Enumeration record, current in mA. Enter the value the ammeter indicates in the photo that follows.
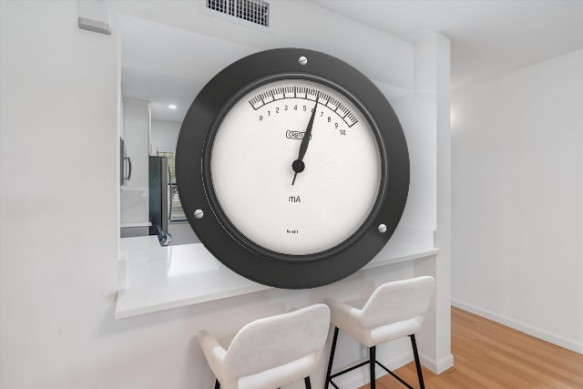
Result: 6 mA
